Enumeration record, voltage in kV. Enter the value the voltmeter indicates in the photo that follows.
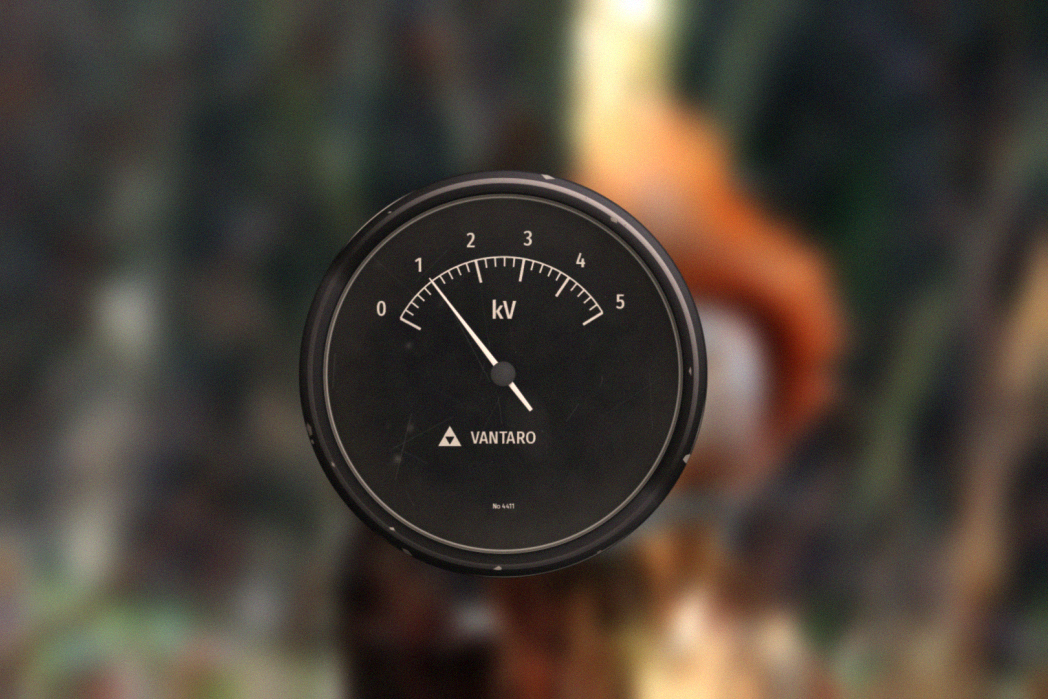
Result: 1 kV
